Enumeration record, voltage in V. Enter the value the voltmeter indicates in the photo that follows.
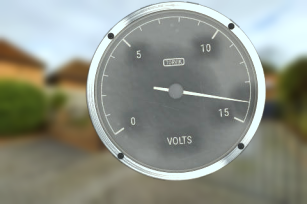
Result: 14 V
